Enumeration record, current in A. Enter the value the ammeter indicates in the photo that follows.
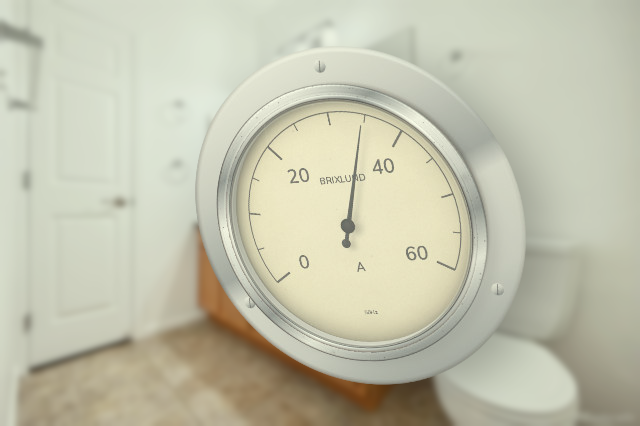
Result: 35 A
